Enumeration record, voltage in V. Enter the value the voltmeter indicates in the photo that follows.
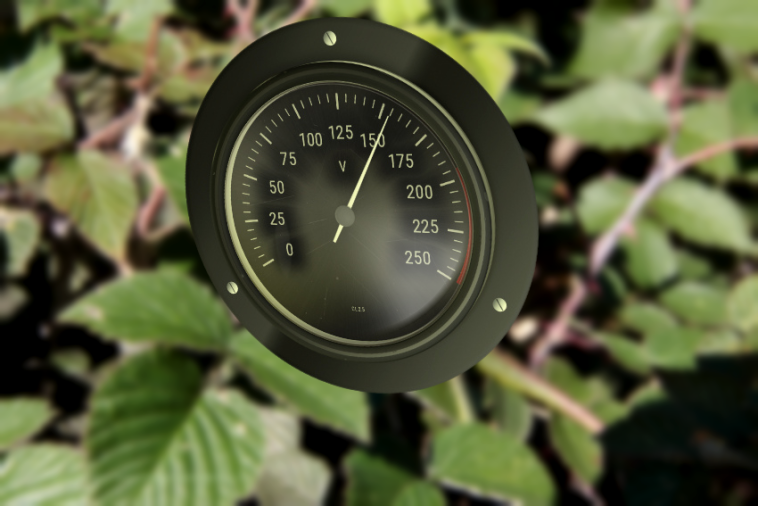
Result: 155 V
